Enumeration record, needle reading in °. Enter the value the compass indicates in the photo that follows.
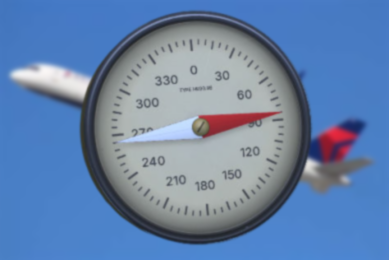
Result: 85 °
